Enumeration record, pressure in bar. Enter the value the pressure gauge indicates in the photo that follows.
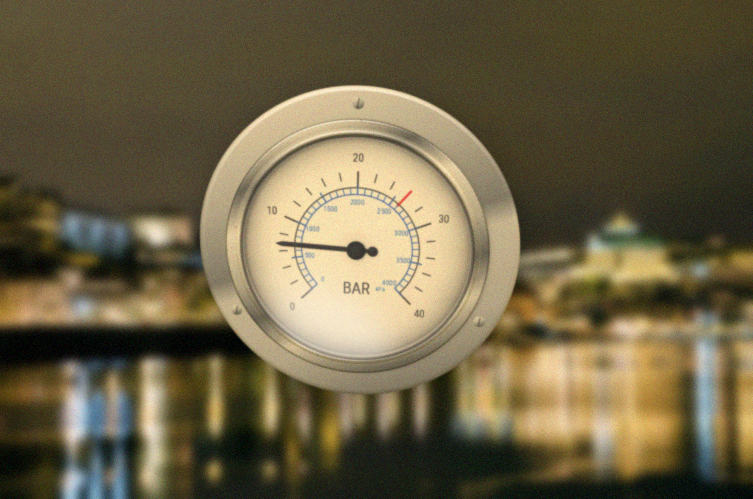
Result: 7 bar
